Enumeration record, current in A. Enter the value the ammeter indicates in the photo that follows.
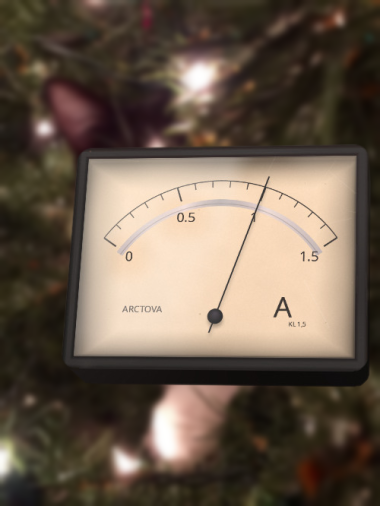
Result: 1 A
